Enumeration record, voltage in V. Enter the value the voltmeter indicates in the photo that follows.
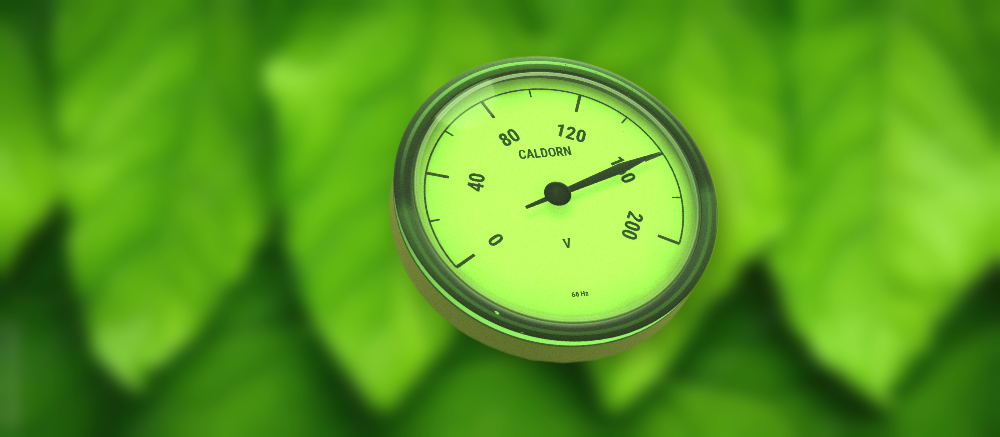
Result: 160 V
